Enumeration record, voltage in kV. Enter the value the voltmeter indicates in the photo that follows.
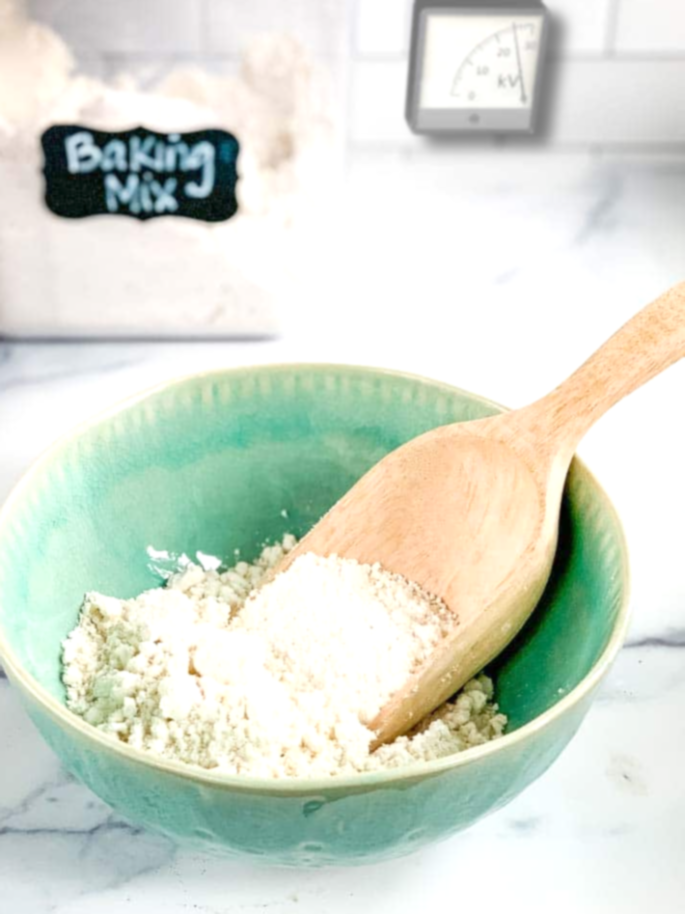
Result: 25 kV
